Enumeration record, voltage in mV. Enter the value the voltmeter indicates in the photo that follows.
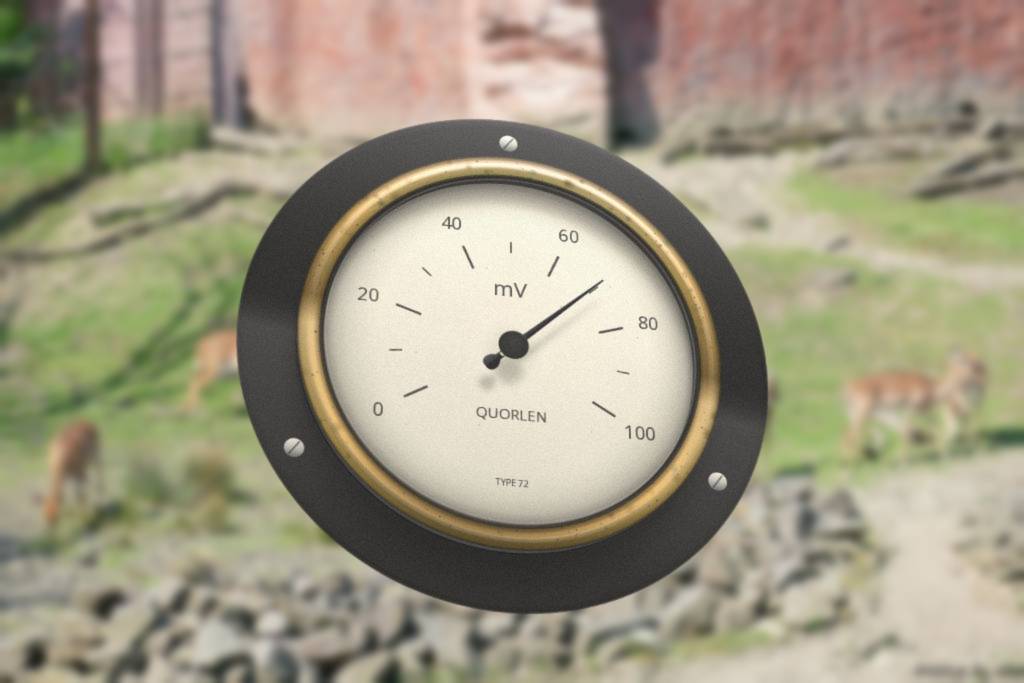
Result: 70 mV
